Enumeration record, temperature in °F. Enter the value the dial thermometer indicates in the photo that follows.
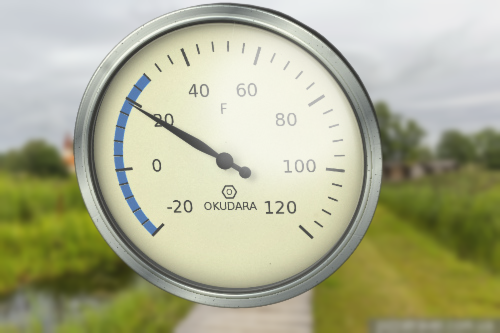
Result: 20 °F
